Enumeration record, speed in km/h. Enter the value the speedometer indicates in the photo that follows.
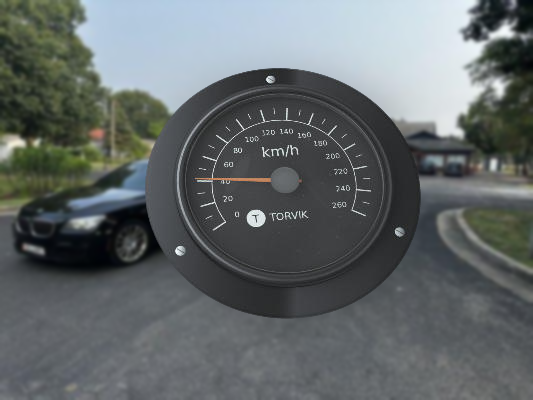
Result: 40 km/h
